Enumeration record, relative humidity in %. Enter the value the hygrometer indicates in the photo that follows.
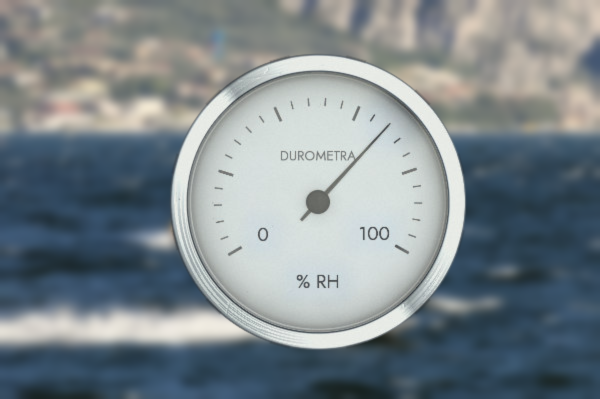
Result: 68 %
